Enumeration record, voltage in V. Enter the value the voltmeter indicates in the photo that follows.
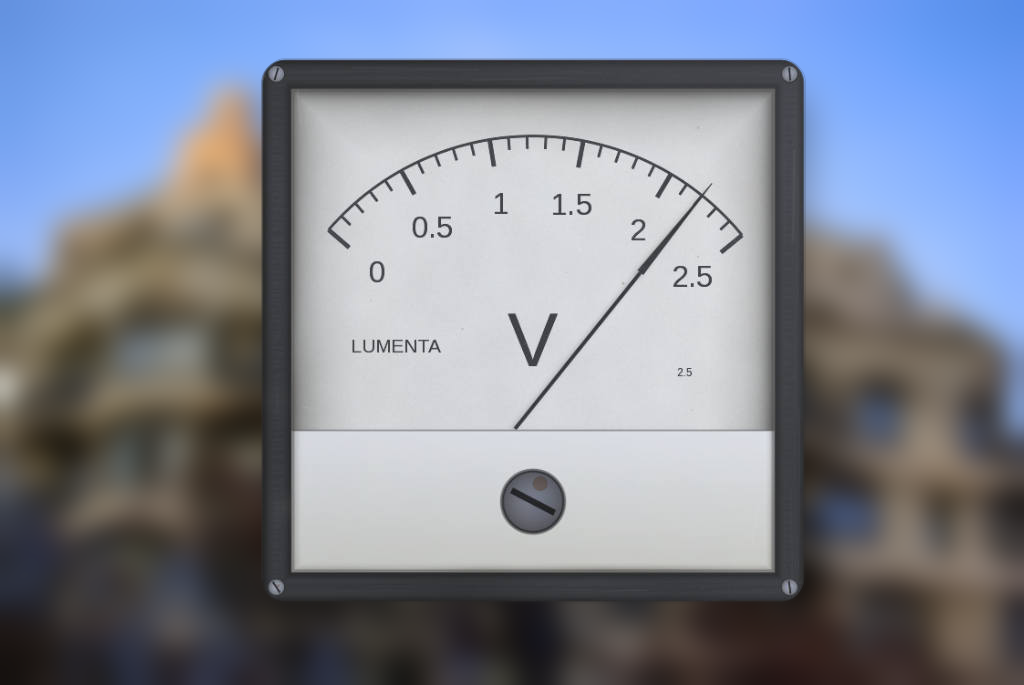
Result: 2.2 V
